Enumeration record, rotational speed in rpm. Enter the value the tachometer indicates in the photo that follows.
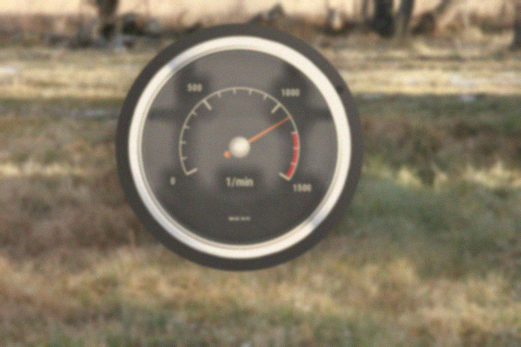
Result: 1100 rpm
